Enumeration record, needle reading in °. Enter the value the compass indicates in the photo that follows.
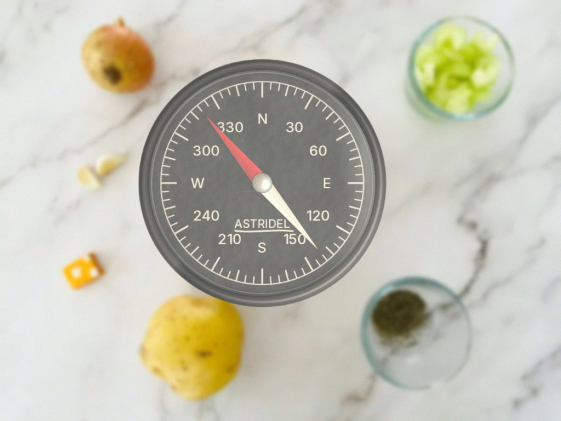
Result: 320 °
